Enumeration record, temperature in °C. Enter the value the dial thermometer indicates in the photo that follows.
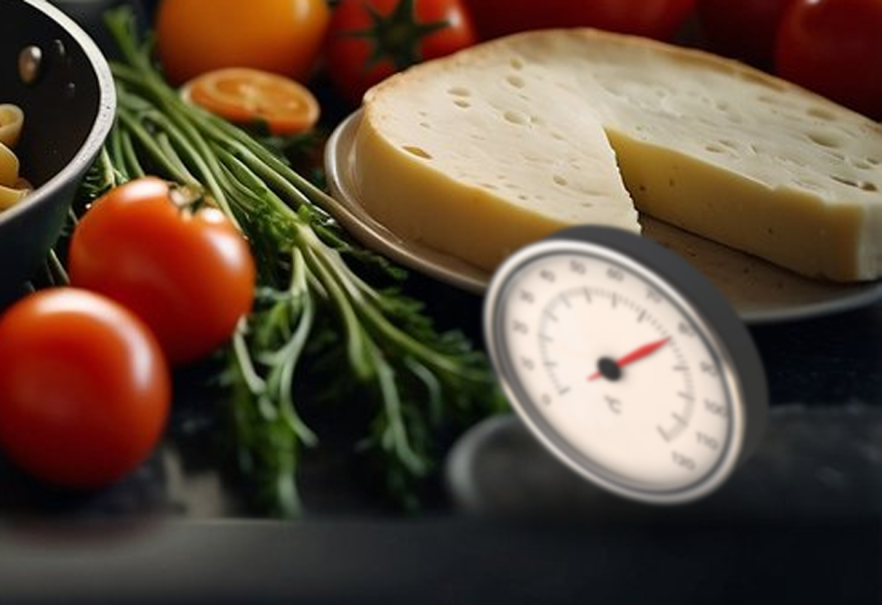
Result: 80 °C
